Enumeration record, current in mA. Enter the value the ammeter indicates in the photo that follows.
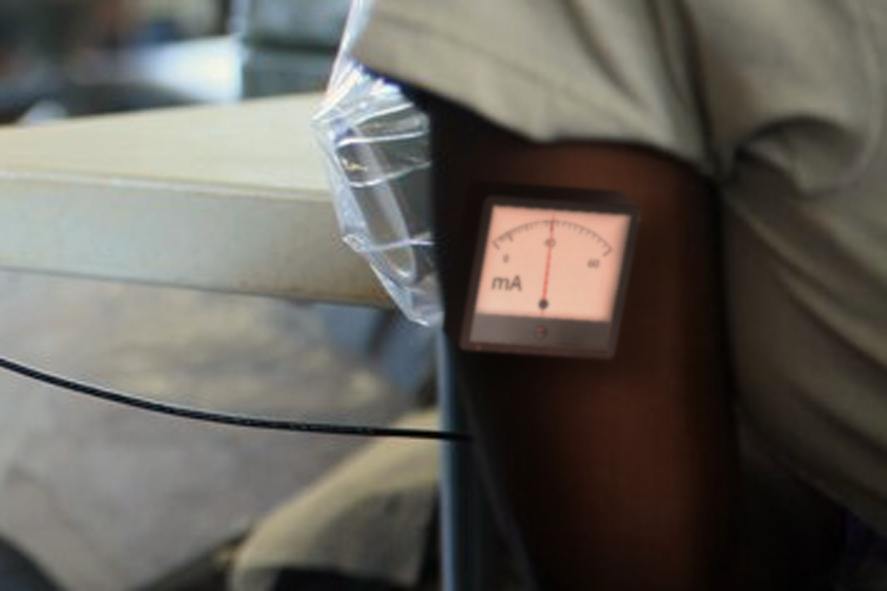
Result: 40 mA
